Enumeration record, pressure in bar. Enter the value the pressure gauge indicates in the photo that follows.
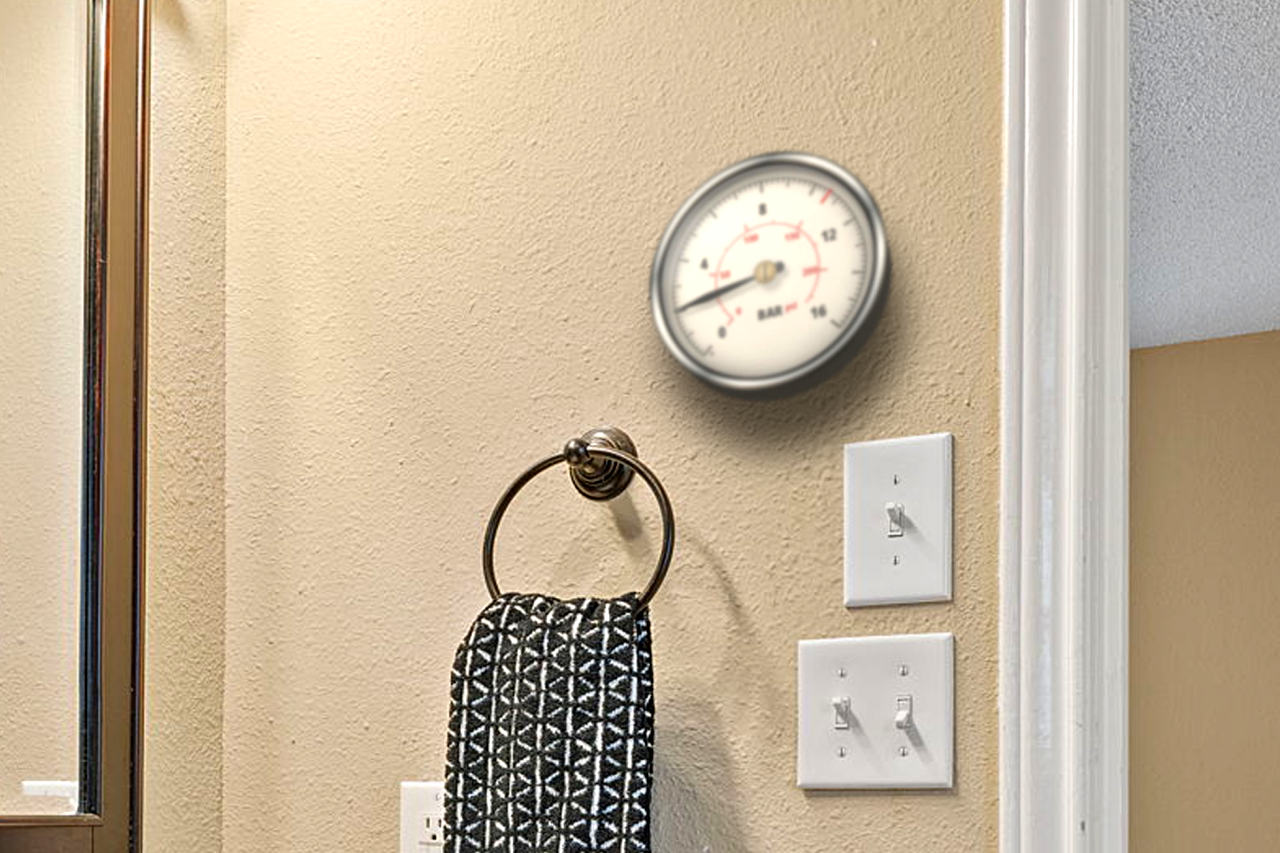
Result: 2 bar
